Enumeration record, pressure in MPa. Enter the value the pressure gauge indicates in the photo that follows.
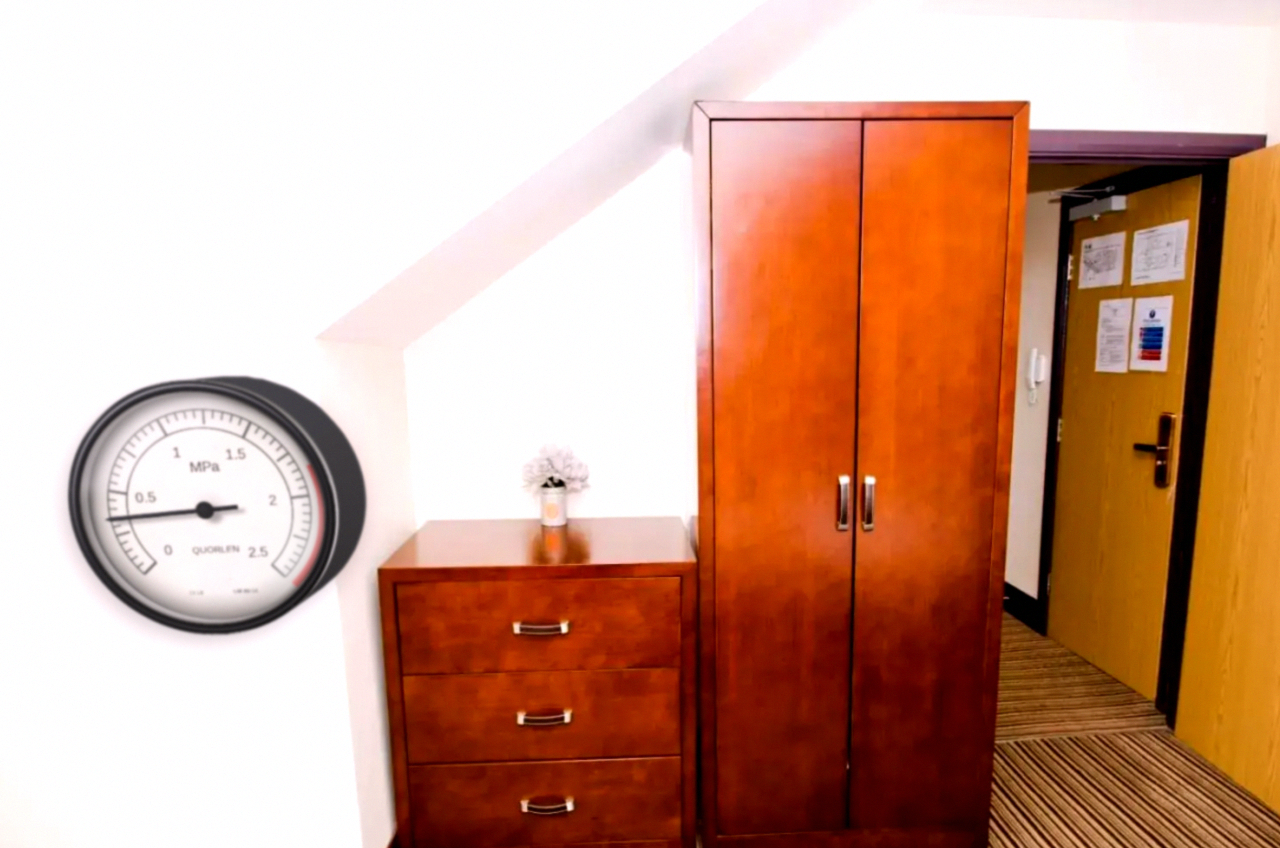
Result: 0.35 MPa
